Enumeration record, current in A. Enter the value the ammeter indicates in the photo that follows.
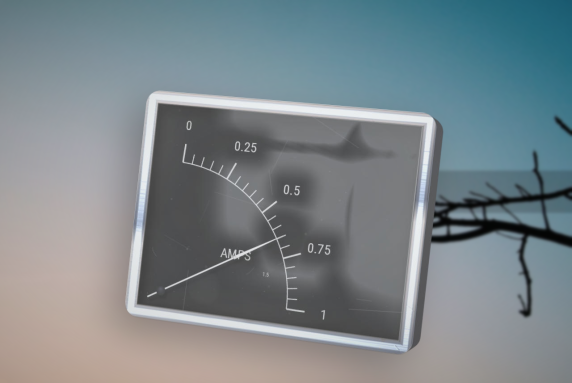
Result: 0.65 A
